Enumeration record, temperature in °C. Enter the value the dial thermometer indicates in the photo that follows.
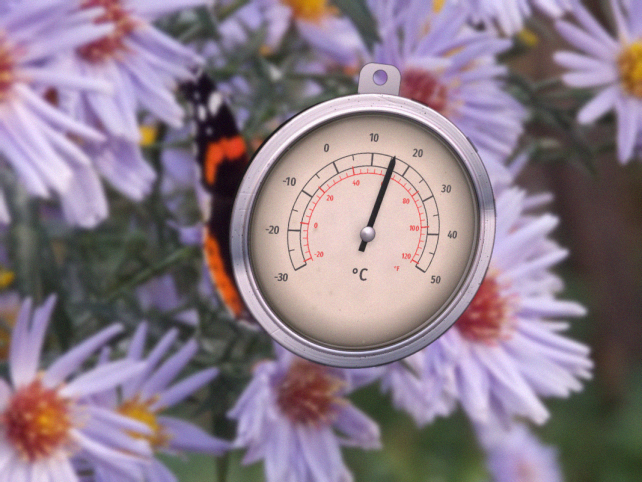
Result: 15 °C
